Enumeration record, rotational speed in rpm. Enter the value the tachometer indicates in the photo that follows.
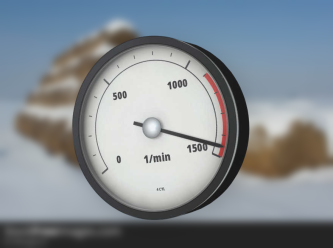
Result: 1450 rpm
